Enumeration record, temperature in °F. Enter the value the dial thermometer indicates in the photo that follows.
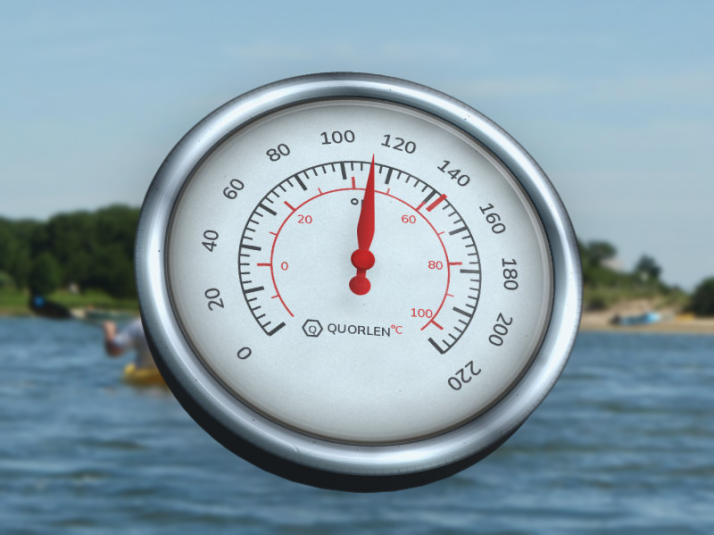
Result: 112 °F
